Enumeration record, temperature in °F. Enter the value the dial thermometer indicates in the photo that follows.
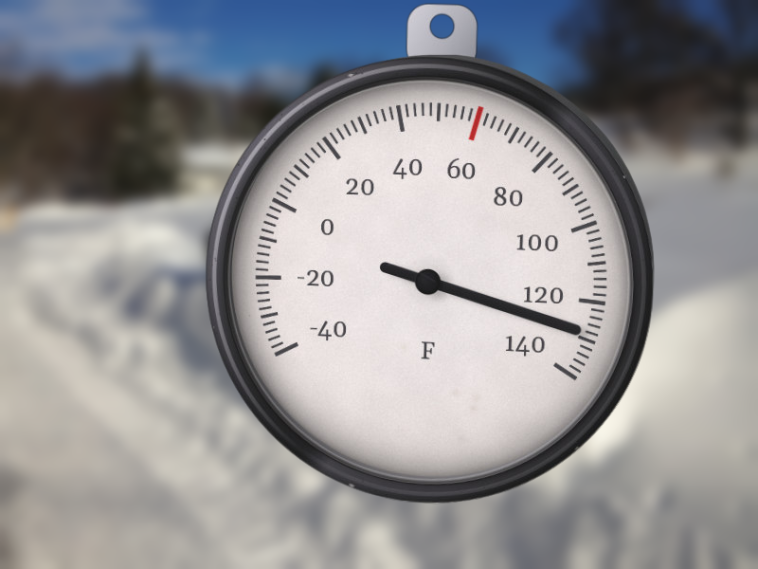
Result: 128 °F
